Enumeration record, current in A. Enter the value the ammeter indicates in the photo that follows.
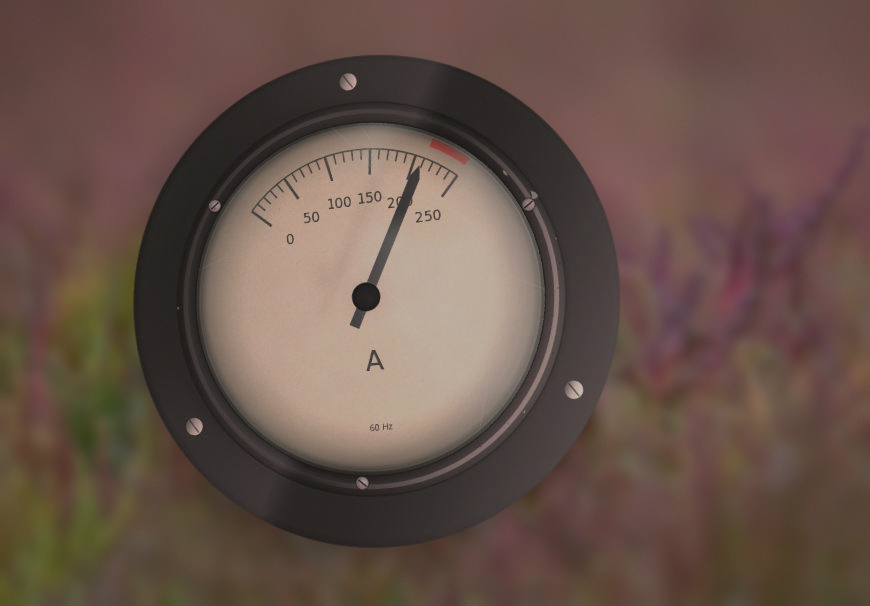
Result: 210 A
